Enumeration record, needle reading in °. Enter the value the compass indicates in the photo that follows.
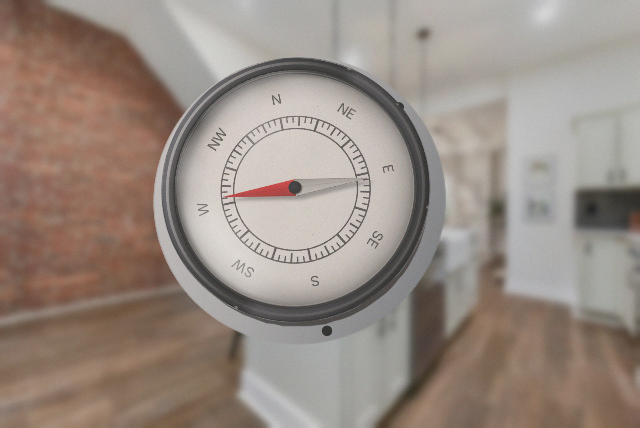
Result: 275 °
